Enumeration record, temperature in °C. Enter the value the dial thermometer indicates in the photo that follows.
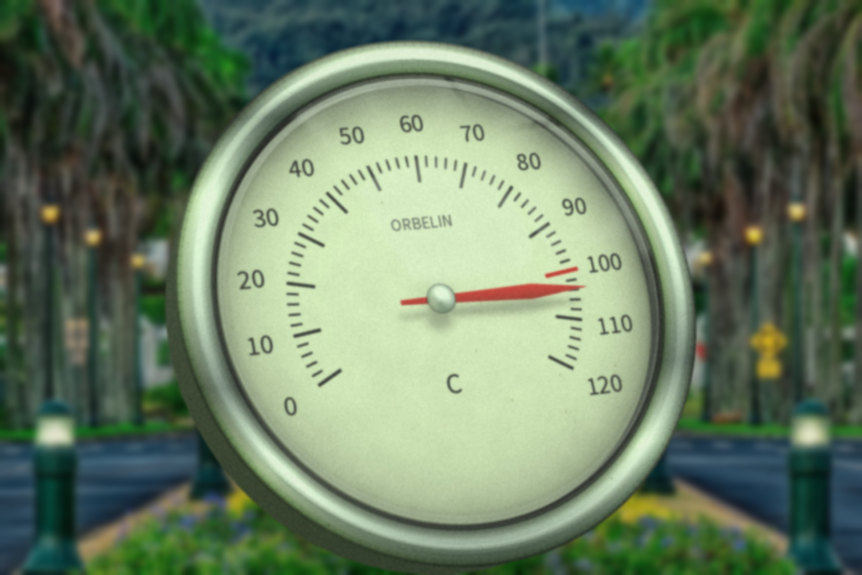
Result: 104 °C
